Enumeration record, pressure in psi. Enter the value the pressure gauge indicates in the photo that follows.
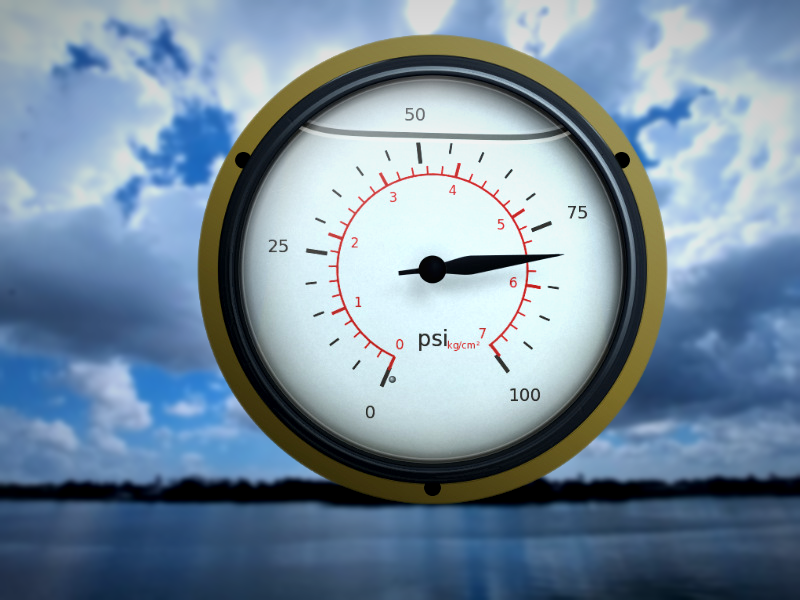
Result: 80 psi
